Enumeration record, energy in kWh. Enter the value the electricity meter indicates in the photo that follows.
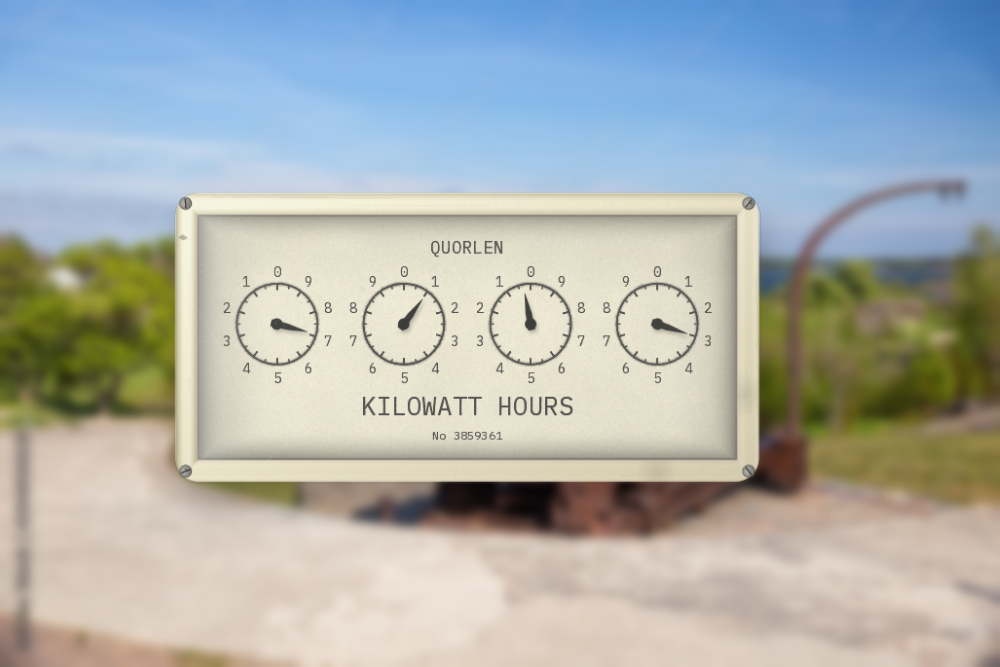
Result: 7103 kWh
